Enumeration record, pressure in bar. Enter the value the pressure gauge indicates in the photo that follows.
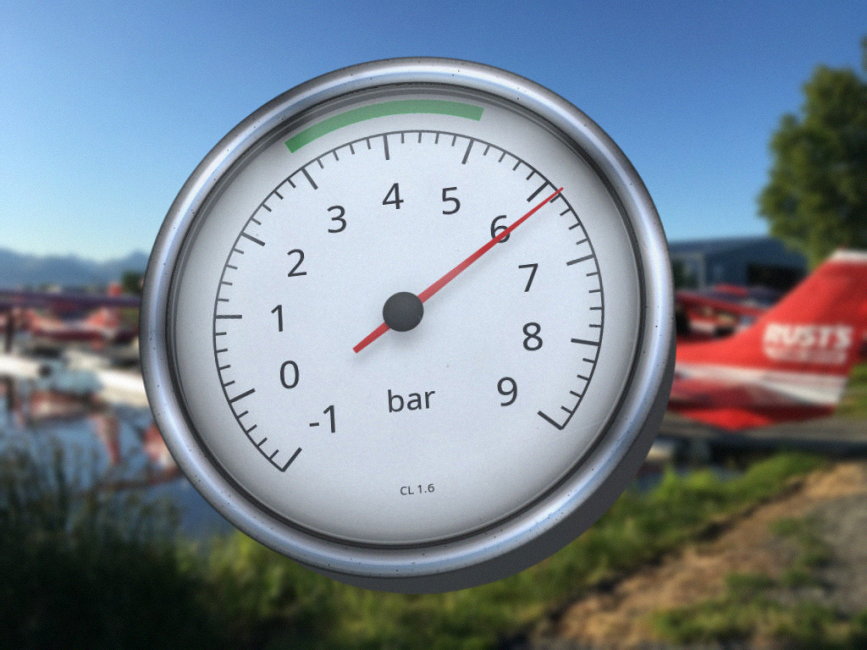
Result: 6.2 bar
